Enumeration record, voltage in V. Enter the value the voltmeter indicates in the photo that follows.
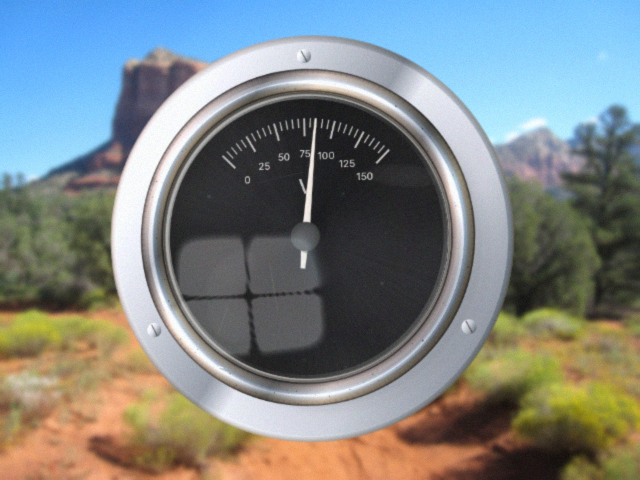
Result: 85 V
